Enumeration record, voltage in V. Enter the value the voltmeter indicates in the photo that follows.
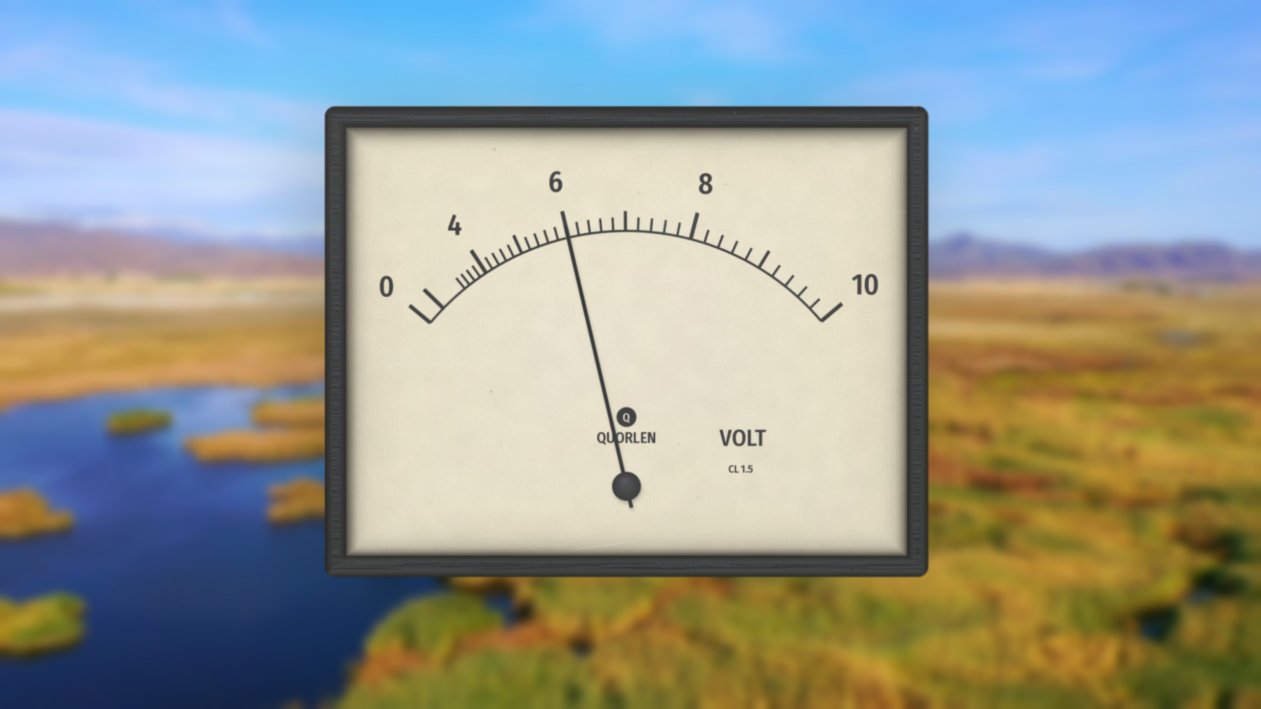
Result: 6 V
